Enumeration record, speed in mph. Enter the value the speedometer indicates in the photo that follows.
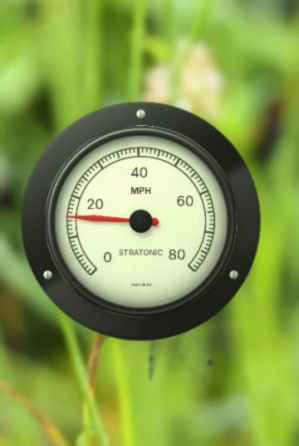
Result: 15 mph
